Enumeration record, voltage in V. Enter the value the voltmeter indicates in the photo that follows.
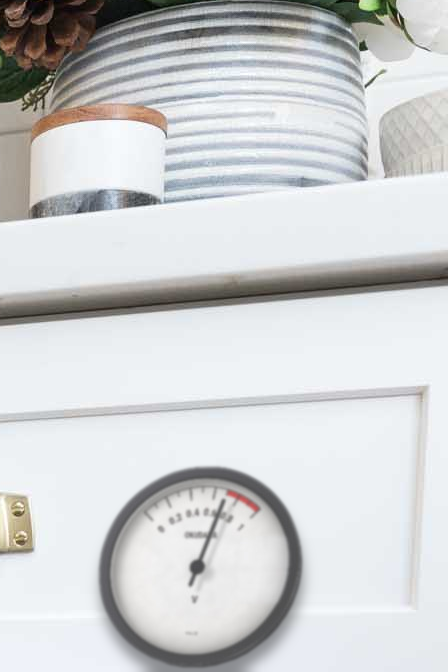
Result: 0.7 V
